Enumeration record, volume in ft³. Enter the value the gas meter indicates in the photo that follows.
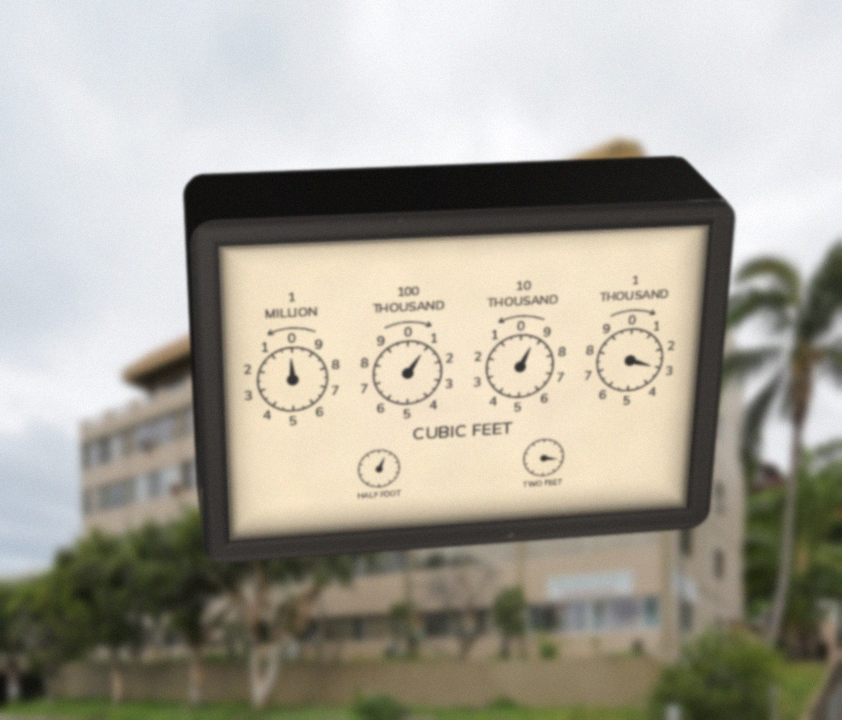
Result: 9300 ft³
